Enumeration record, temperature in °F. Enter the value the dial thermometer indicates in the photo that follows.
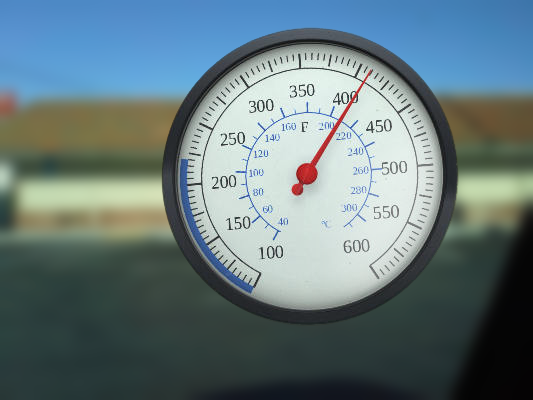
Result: 410 °F
